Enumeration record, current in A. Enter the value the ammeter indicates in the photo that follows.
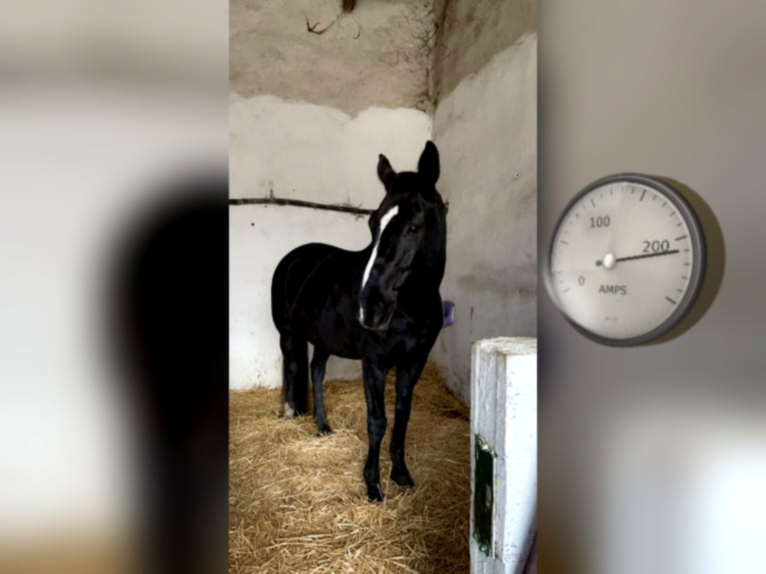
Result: 210 A
